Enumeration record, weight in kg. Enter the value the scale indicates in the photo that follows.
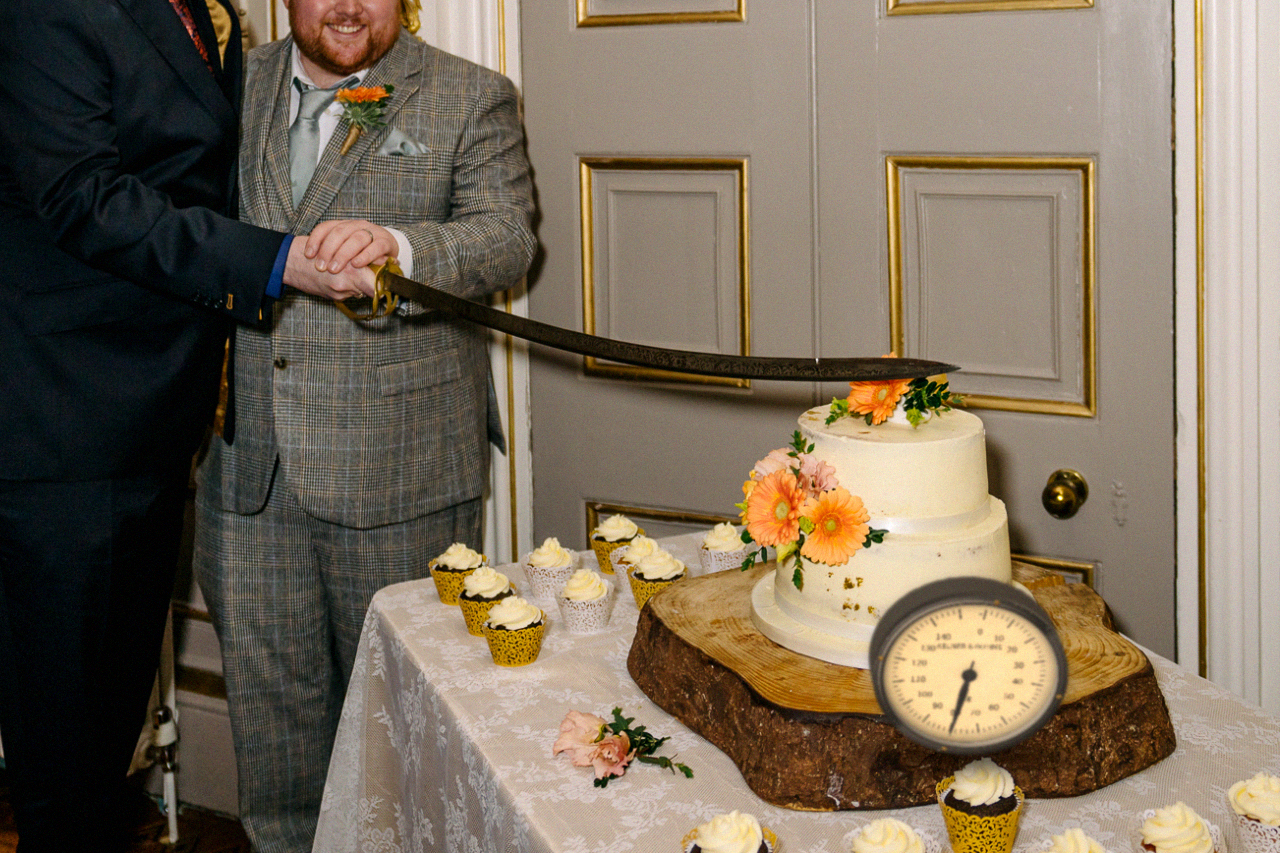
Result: 80 kg
